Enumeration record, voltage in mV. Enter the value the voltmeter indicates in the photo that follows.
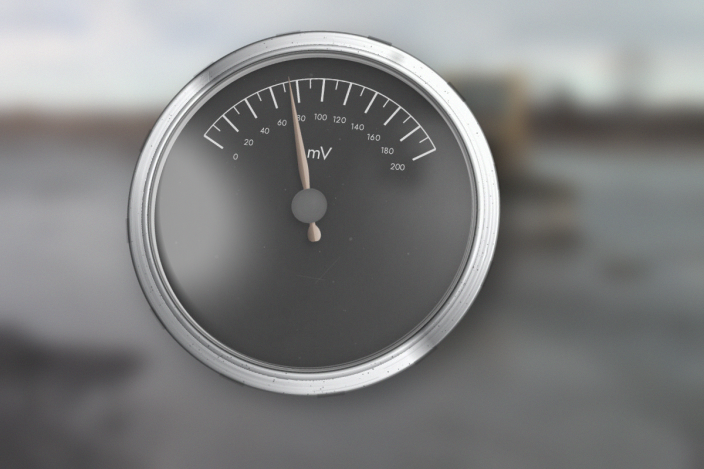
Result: 75 mV
